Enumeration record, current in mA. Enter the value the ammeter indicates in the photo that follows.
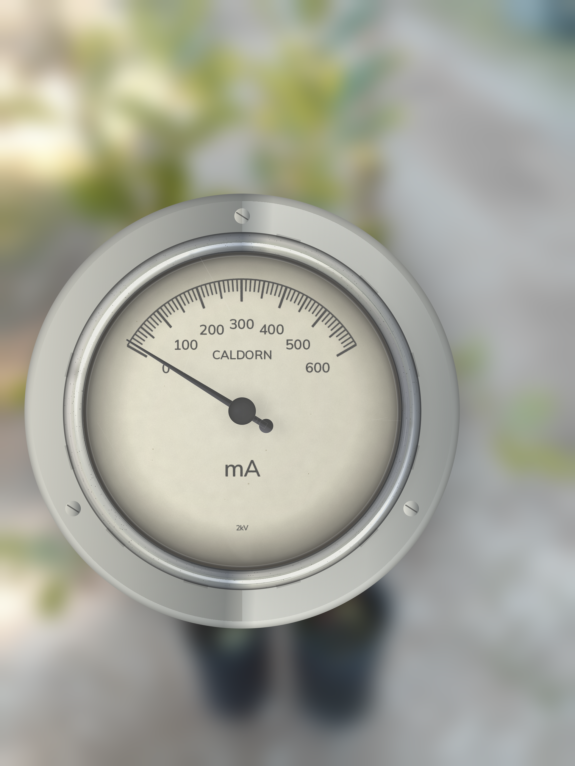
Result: 10 mA
